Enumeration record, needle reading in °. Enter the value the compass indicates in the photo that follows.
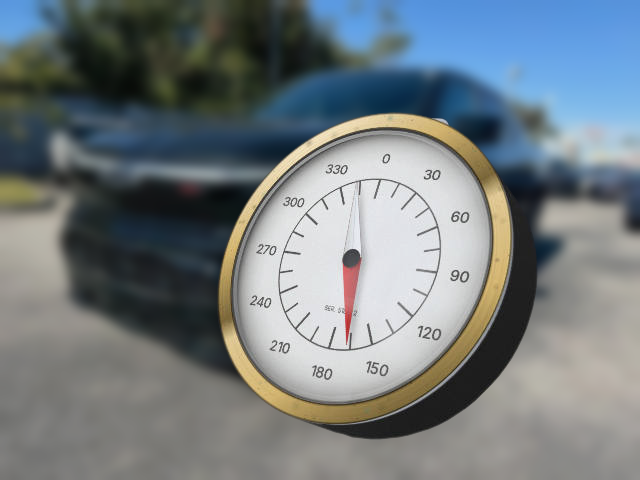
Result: 165 °
